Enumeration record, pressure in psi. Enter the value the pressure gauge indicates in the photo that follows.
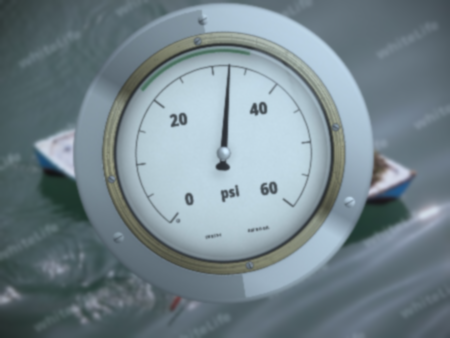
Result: 32.5 psi
